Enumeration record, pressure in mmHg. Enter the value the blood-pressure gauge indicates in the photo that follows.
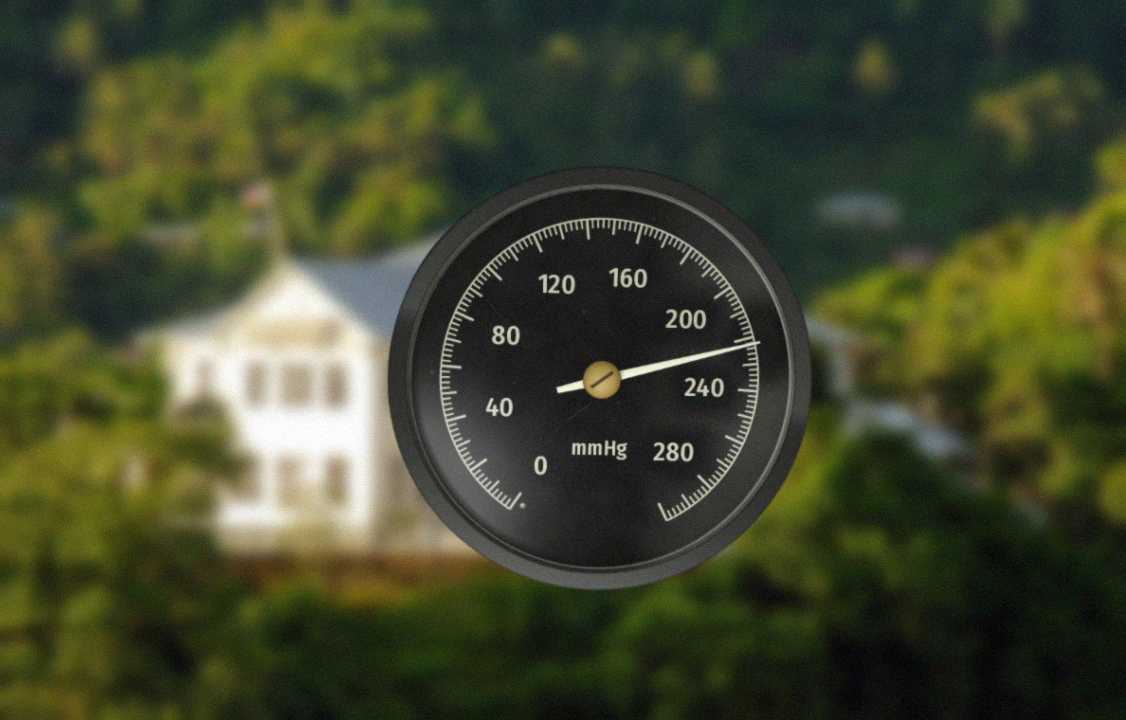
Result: 222 mmHg
